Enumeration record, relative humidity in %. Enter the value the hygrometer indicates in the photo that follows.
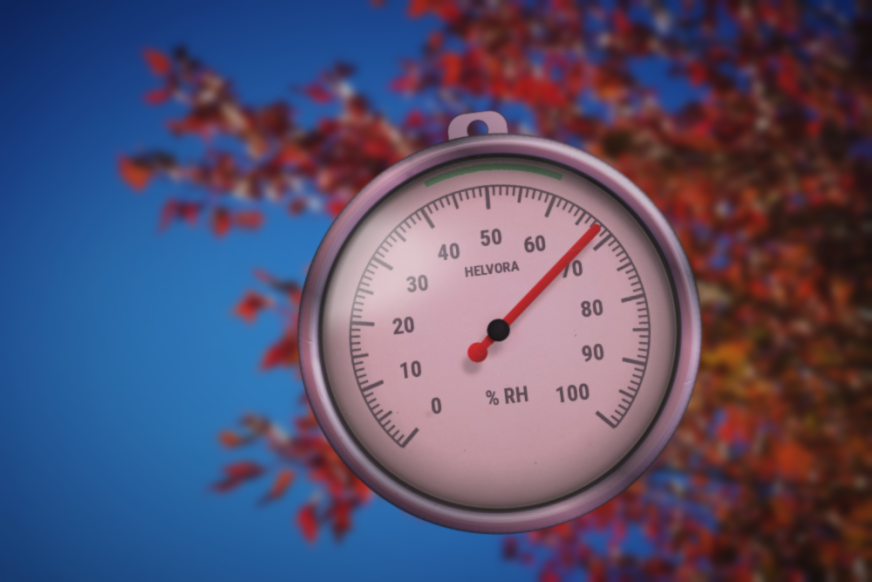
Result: 68 %
